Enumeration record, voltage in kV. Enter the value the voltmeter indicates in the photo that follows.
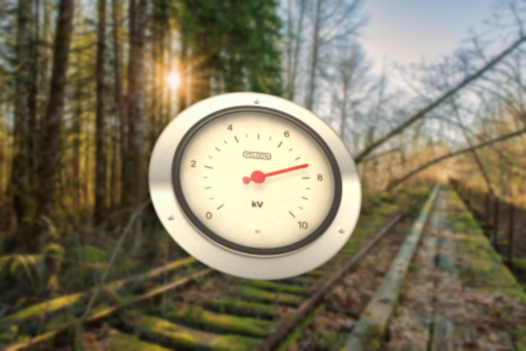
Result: 7.5 kV
